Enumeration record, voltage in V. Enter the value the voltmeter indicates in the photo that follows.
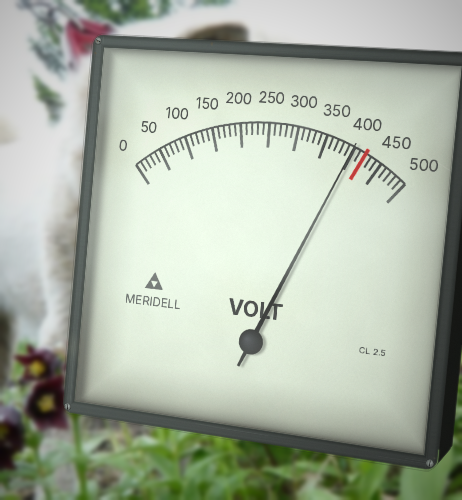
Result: 400 V
